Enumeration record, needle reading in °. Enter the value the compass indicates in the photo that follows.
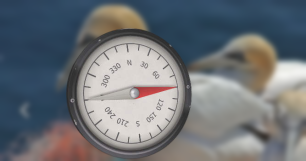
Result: 90 °
